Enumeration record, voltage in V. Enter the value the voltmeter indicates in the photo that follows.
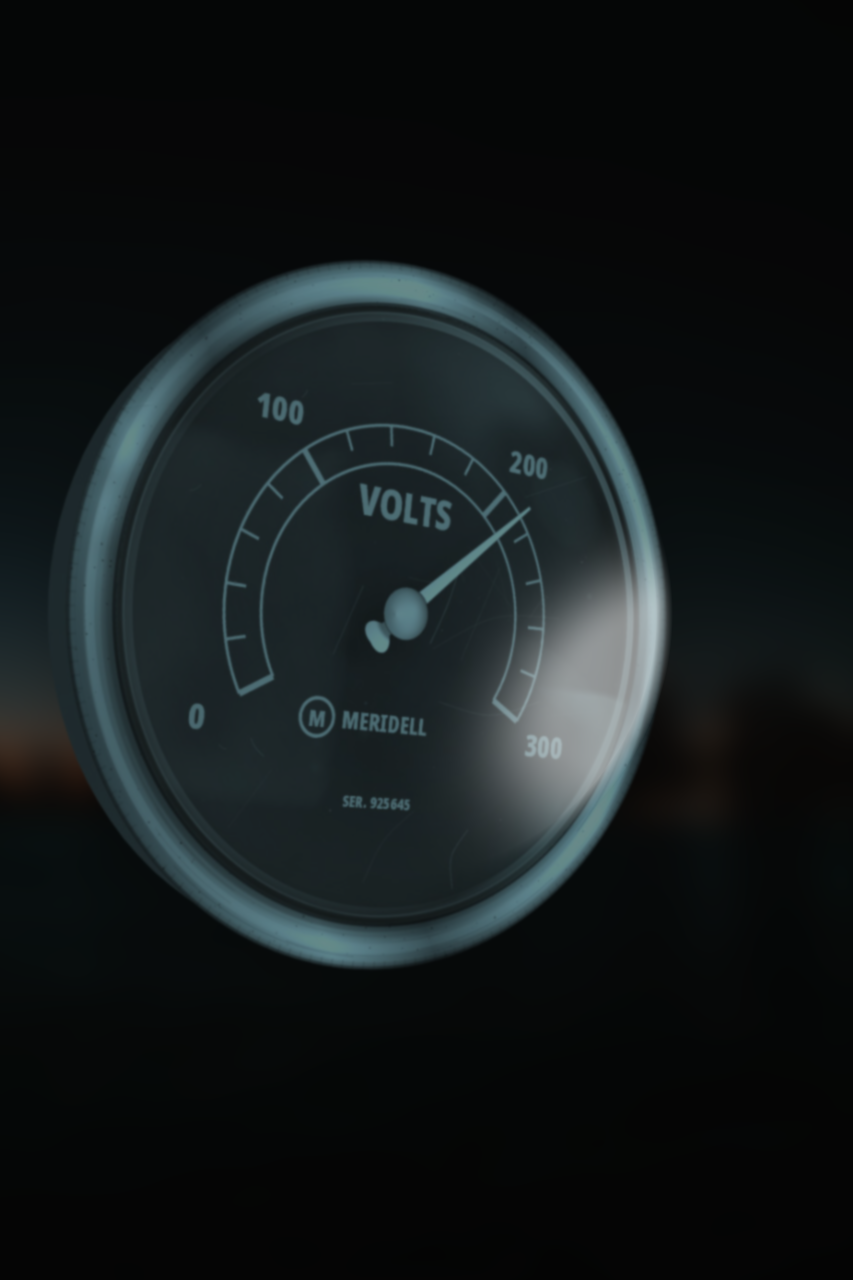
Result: 210 V
